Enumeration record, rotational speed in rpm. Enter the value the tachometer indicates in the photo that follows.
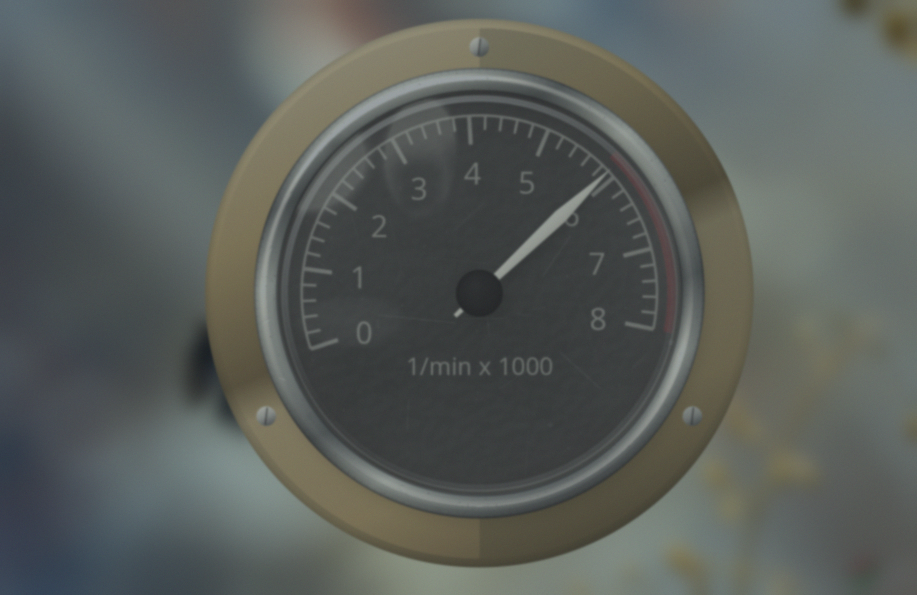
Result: 5900 rpm
